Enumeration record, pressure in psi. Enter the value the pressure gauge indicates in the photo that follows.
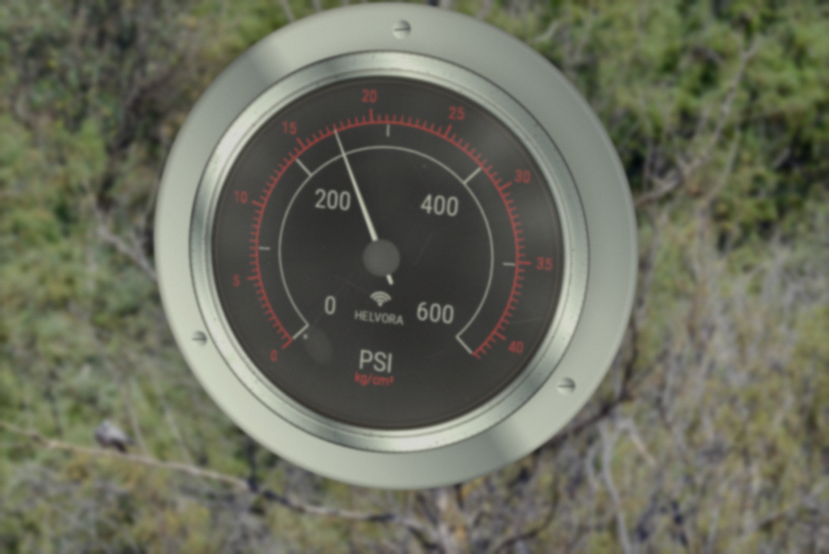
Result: 250 psi
